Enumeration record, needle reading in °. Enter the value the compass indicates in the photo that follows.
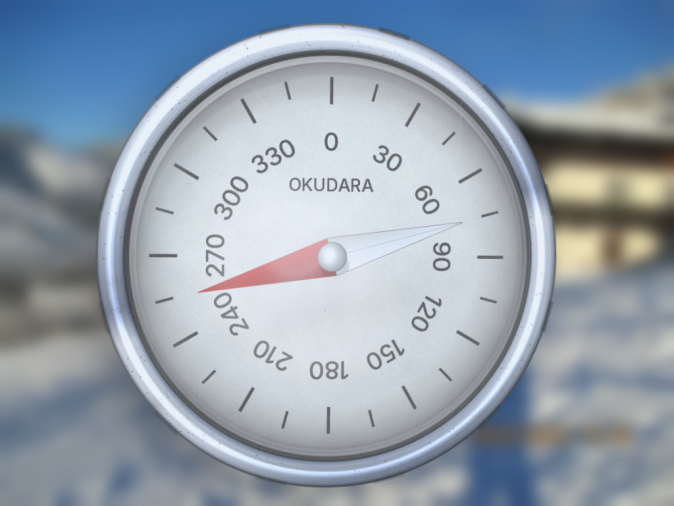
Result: 255 °
